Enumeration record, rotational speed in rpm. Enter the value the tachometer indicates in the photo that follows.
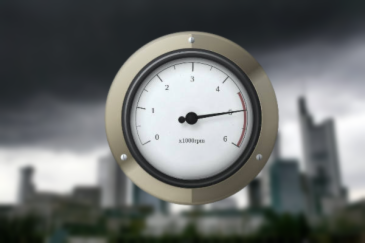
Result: 5000 rpm
